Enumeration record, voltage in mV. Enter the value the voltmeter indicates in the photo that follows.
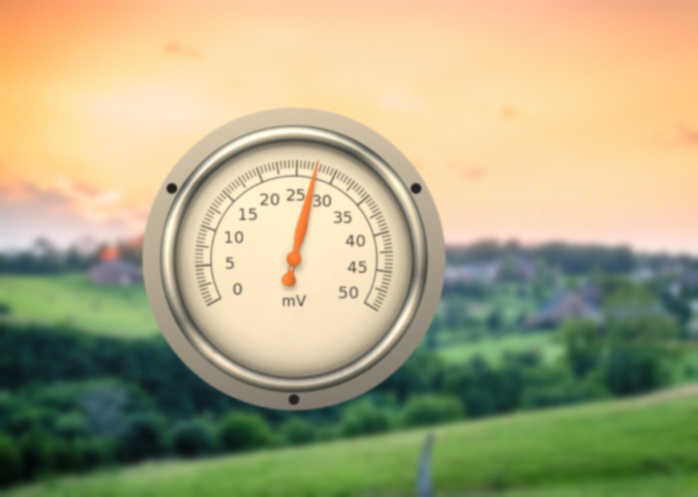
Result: 27.5 mV
